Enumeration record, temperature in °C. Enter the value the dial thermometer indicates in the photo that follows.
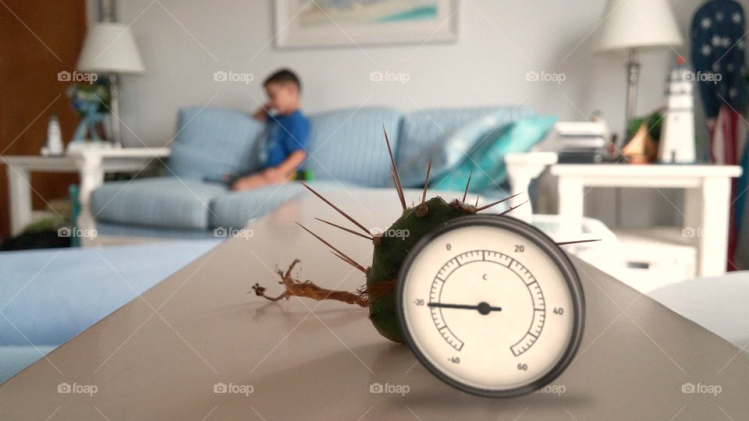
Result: -20 °C
